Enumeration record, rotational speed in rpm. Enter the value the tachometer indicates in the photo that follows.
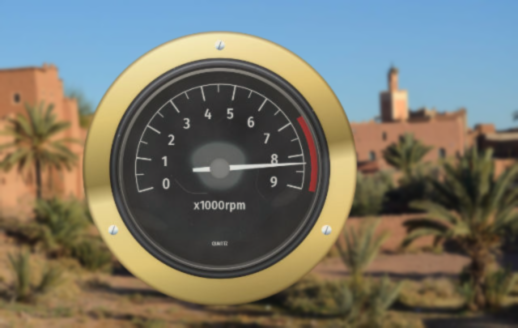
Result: 8250 rpm
